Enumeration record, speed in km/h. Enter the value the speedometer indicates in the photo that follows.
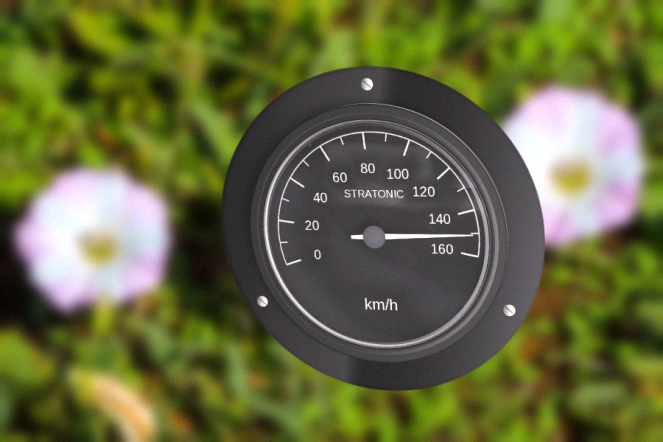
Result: 150 km/h
